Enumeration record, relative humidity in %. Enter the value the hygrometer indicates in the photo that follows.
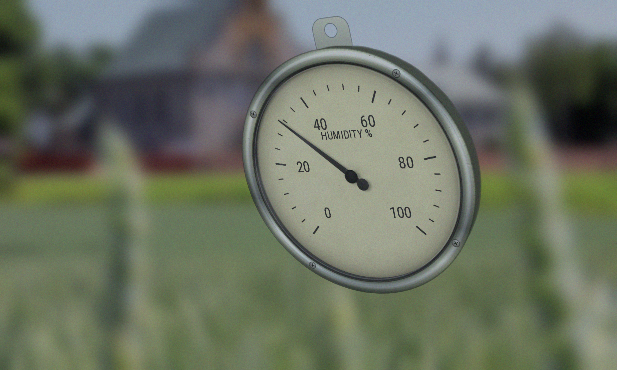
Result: 32 %
